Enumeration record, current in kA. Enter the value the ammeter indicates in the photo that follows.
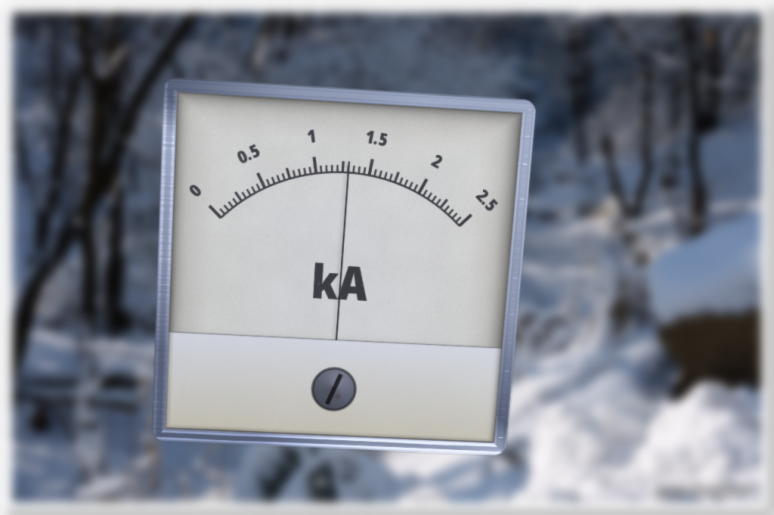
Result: 1.3 kA
